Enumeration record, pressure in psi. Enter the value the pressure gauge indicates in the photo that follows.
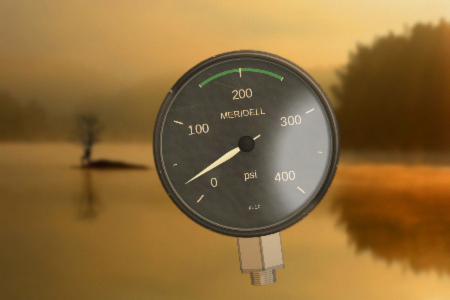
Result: 25 psi
